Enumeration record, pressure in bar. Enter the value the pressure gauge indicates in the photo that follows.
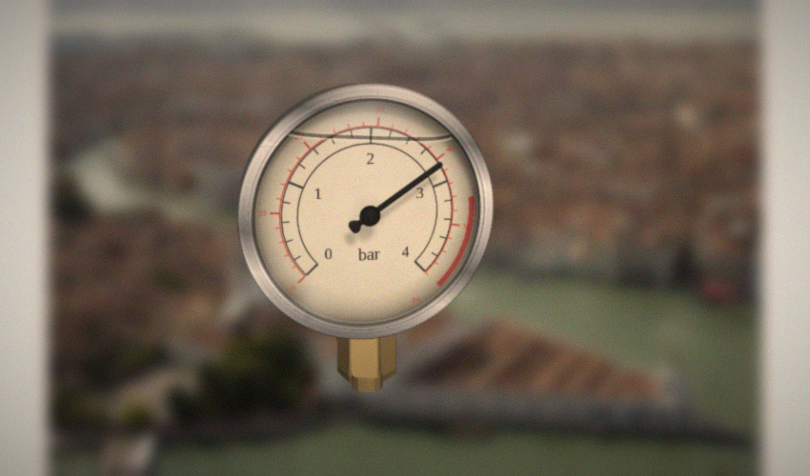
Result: 2.8 bar
